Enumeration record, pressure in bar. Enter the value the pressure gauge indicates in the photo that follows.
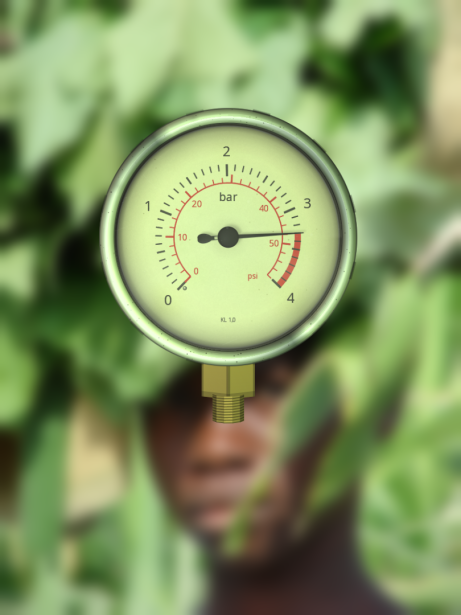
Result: 3.3 bar
